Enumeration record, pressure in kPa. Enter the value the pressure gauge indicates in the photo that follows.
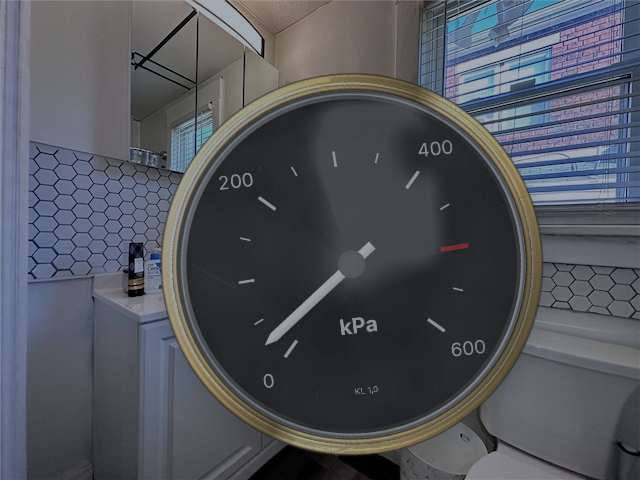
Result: 25 kPa
